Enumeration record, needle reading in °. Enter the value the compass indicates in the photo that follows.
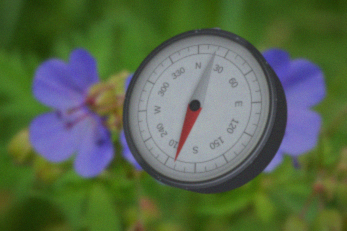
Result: 200 °
